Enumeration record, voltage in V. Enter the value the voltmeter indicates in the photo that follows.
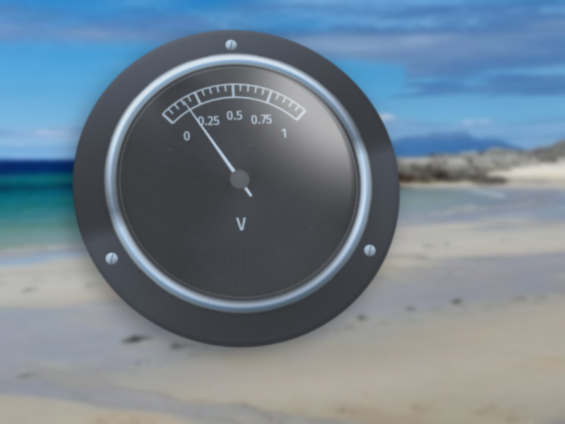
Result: 0.15 V
